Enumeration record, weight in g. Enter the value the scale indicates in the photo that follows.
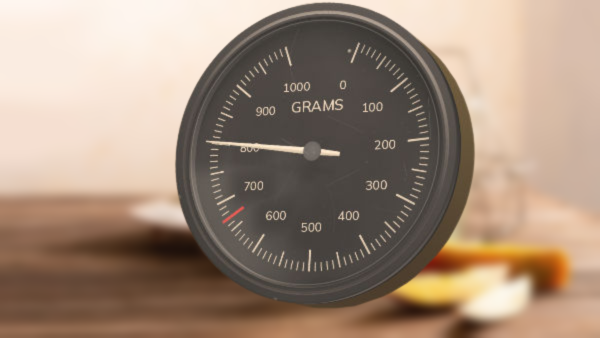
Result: 800 g
